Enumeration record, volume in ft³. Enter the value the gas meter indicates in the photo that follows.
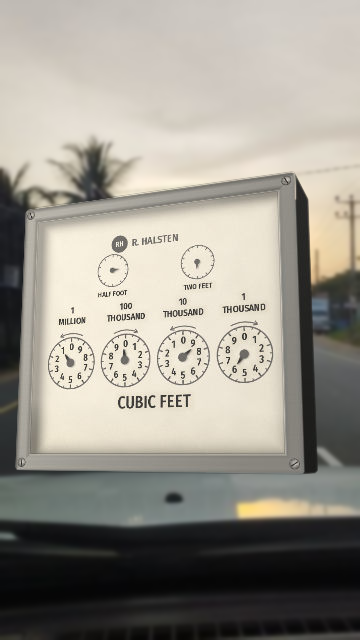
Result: 98600 ft³
